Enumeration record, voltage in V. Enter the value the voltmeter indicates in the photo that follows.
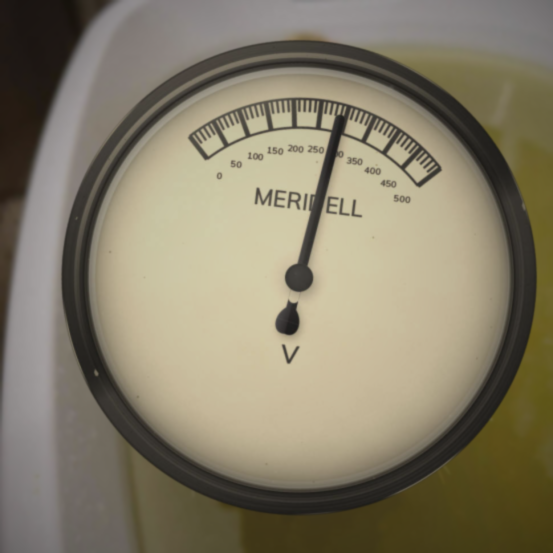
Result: 290 V
